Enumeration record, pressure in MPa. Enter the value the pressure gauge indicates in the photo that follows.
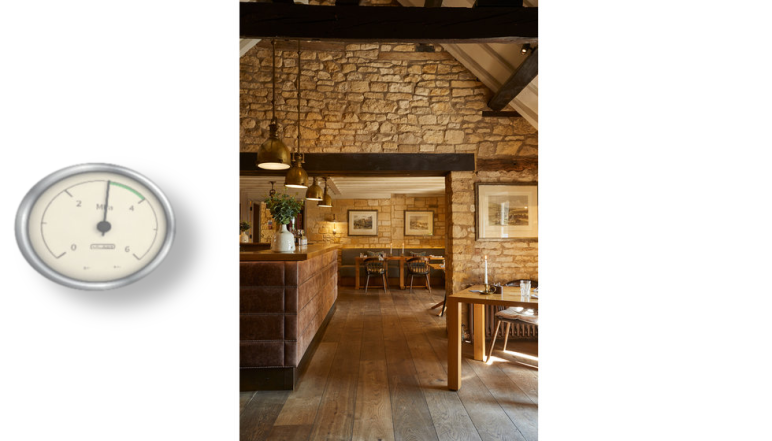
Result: 3 MPa
